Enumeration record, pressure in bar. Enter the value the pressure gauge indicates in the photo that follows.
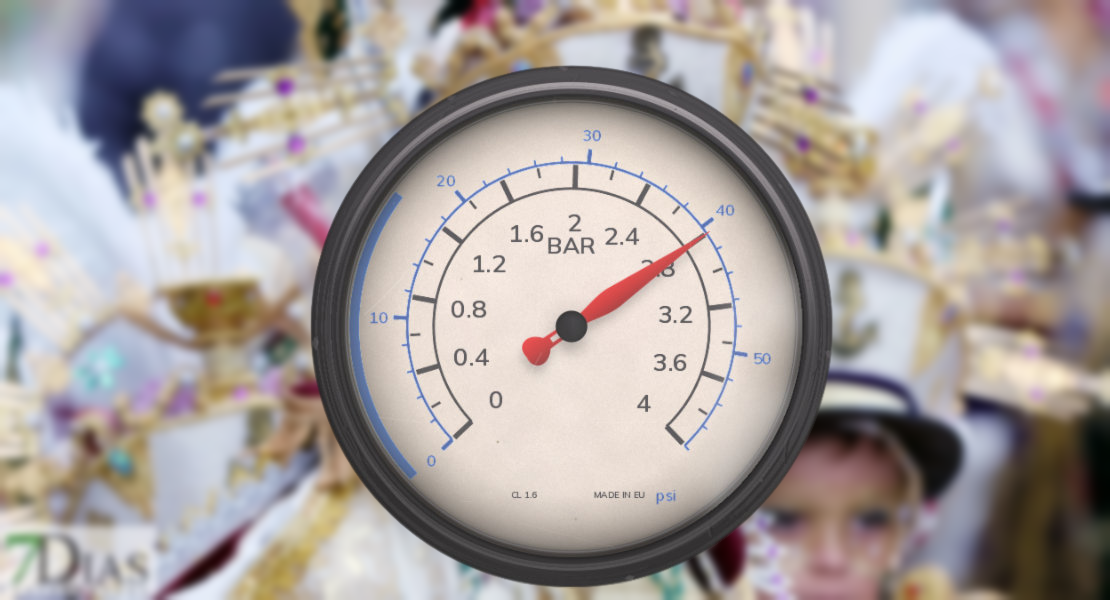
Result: 2.8 bar
